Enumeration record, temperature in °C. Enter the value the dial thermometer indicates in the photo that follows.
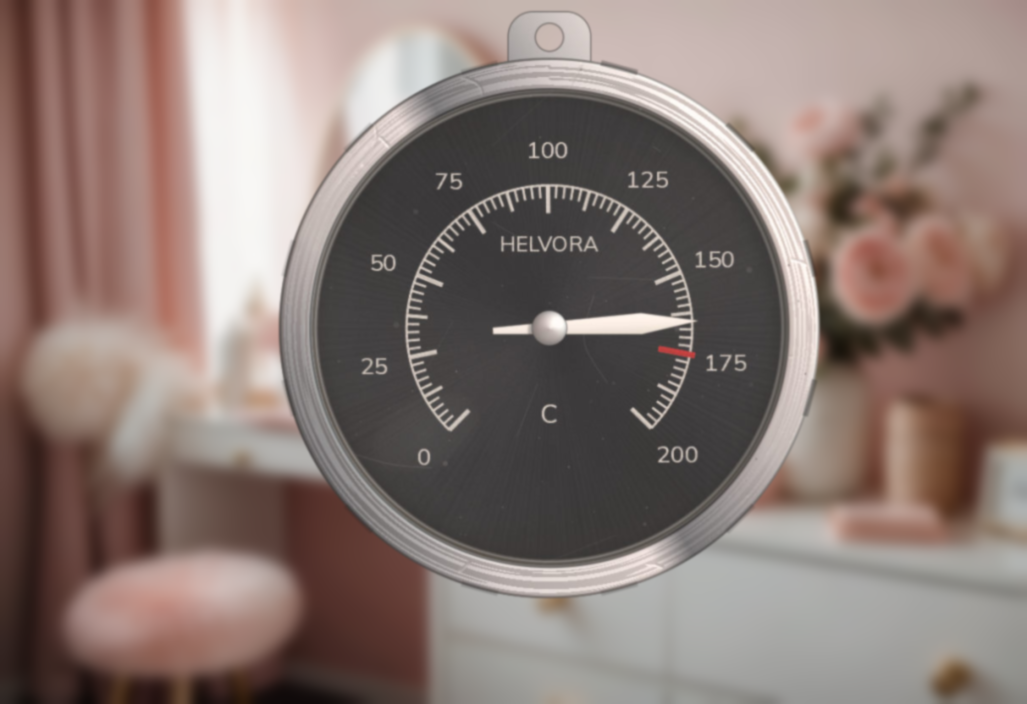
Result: 165 °C
